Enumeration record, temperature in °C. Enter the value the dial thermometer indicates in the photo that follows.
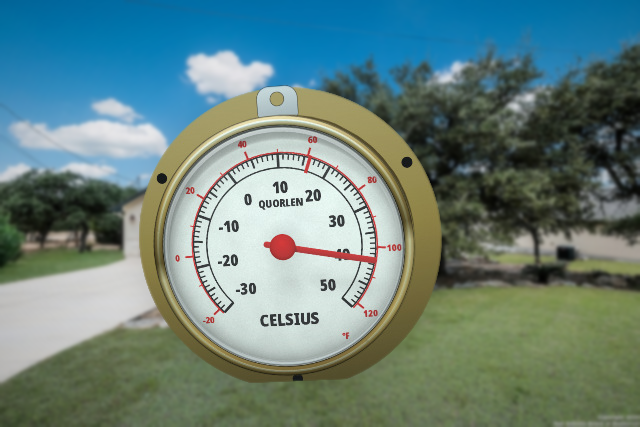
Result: 40 °C
